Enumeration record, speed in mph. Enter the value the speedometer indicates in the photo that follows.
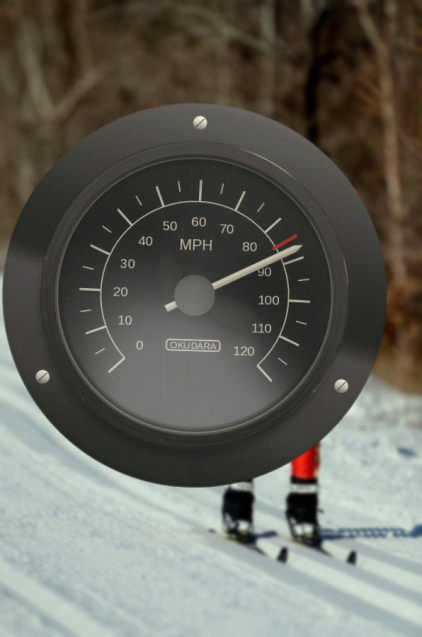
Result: 87.5 mph
